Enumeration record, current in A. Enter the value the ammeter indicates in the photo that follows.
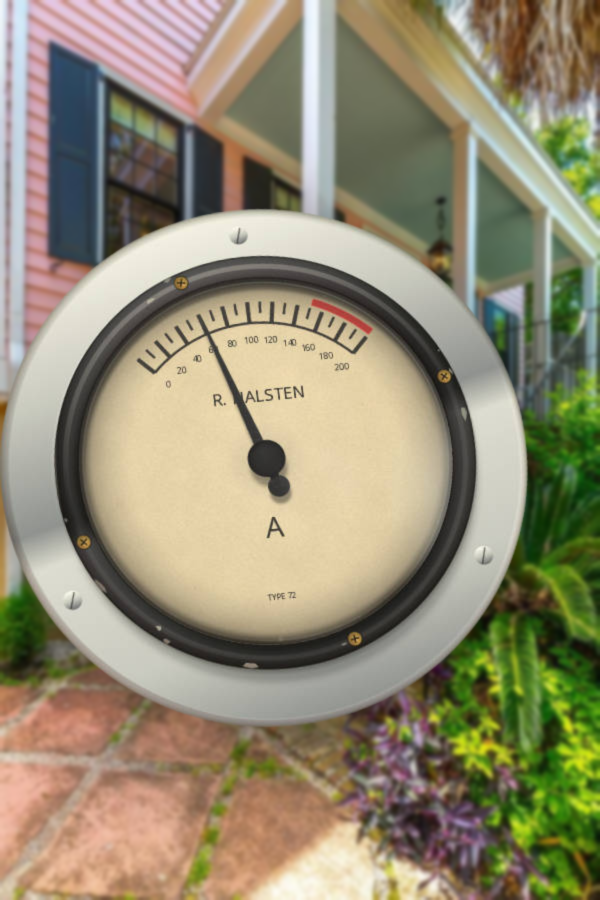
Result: 60 A
